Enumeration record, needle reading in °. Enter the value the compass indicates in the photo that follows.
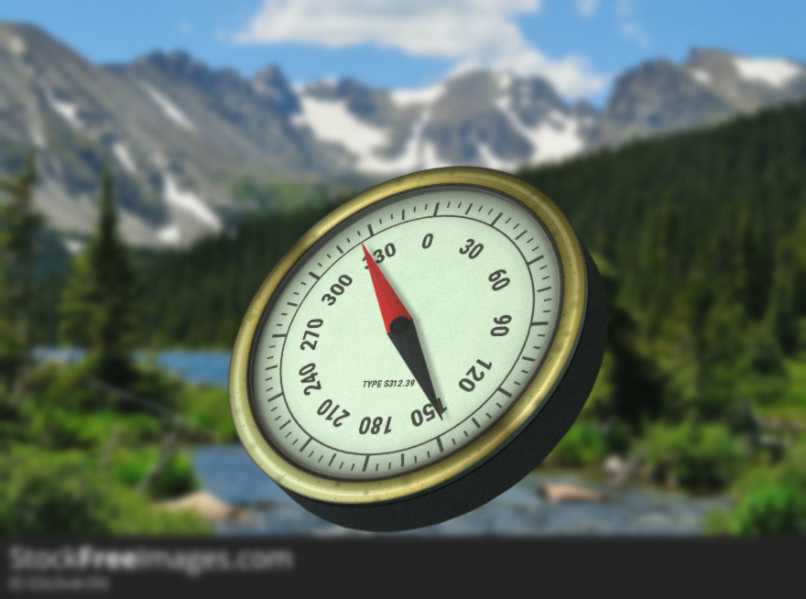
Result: 325 °
